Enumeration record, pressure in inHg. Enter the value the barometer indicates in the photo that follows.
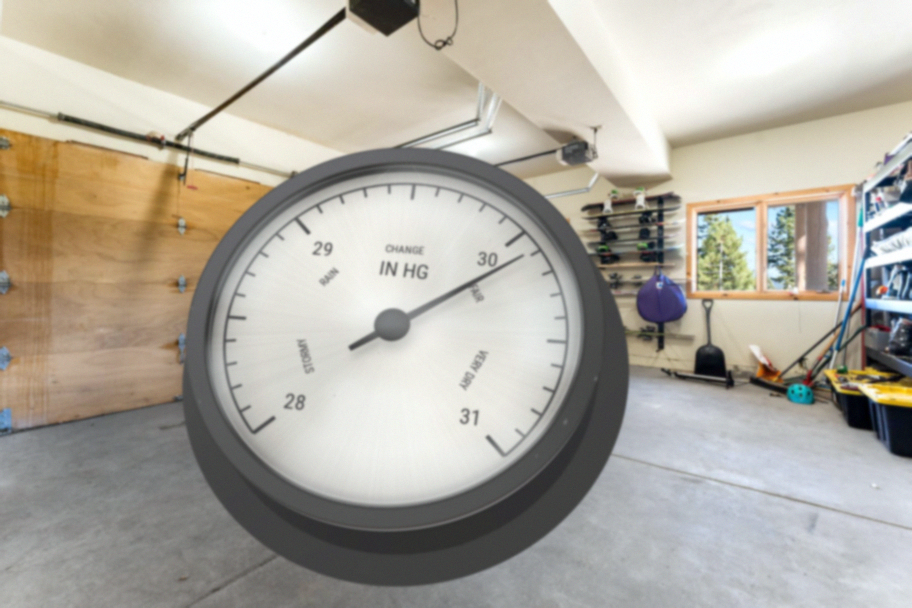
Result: 30.1 inHg
